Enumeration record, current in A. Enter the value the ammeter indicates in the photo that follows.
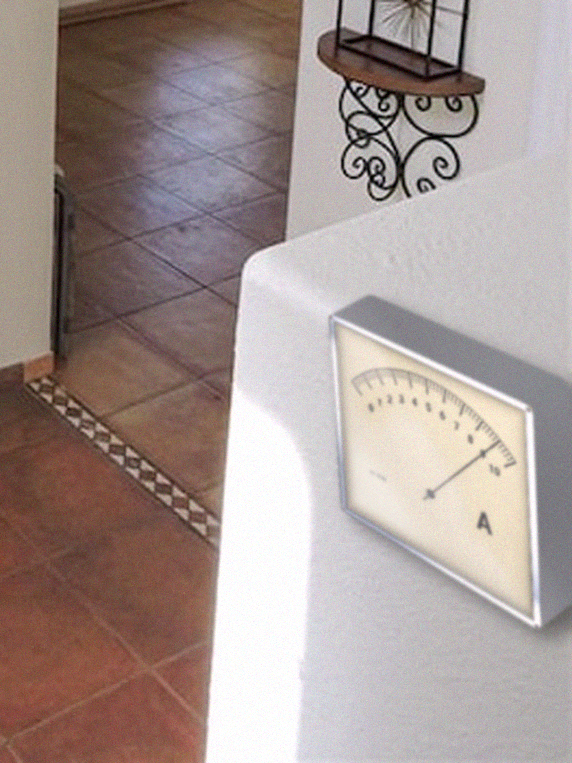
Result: 9 A
